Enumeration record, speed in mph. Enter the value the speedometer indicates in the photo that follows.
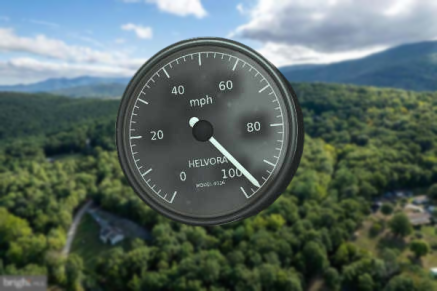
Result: 96 mph
